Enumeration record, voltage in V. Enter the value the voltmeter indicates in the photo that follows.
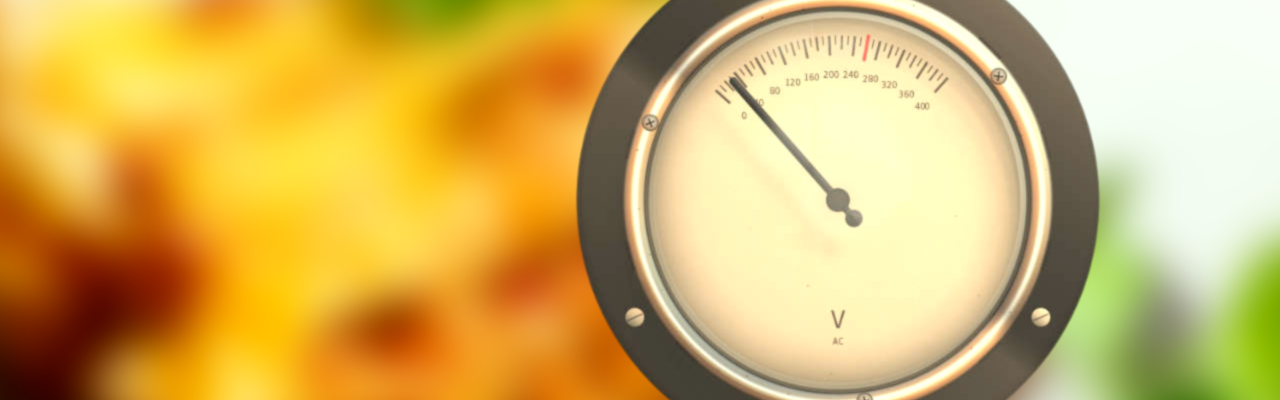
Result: 30 V
